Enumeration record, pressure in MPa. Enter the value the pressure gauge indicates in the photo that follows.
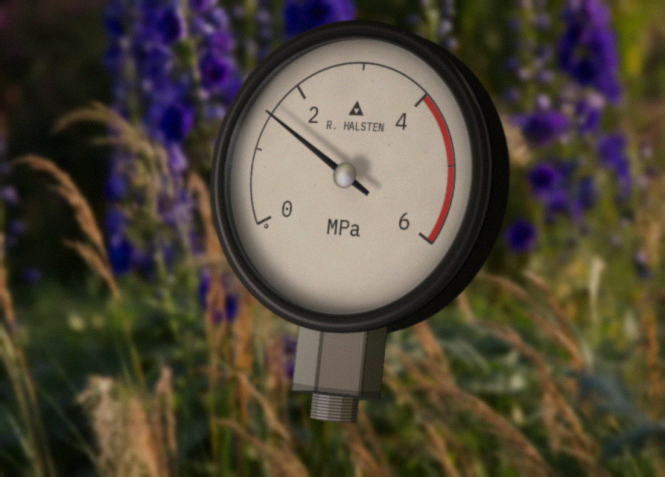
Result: 1.5 MPa
